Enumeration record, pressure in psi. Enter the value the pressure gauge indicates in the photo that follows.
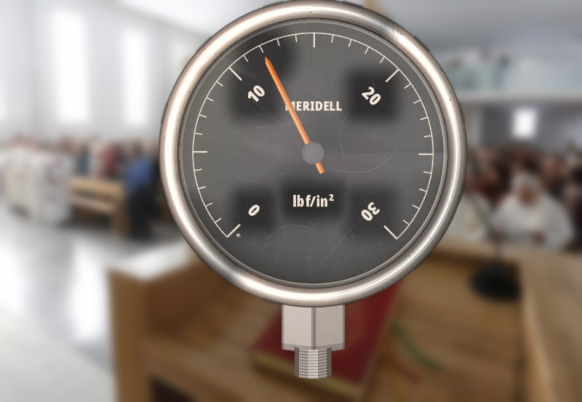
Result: 12 psi
